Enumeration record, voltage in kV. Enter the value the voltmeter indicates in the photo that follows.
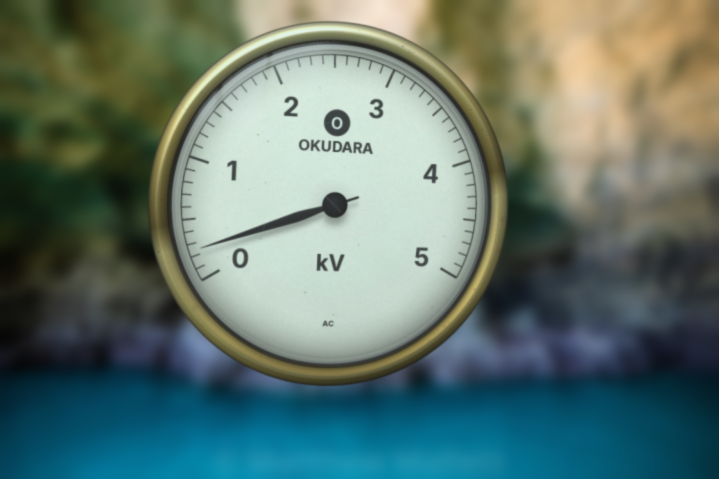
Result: 0.25 kV
